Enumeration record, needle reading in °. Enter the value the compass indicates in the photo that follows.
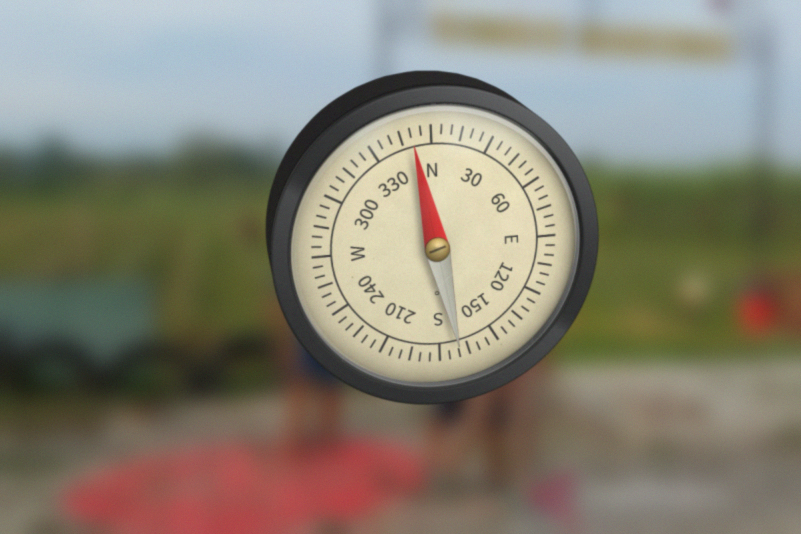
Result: 350 °
